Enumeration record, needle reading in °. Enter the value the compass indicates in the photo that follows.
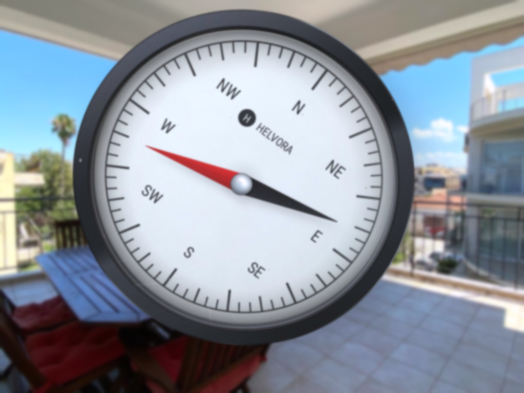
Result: 255 °
